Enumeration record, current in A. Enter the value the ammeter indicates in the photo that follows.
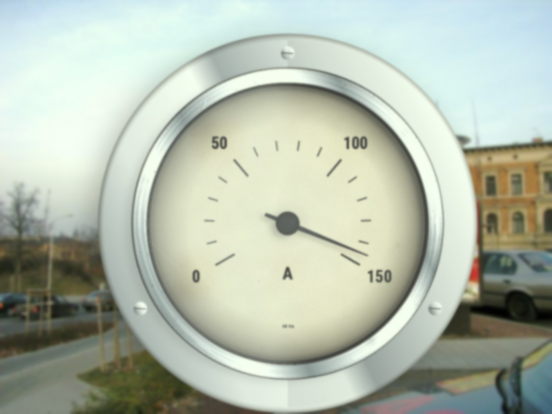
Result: 145 A
